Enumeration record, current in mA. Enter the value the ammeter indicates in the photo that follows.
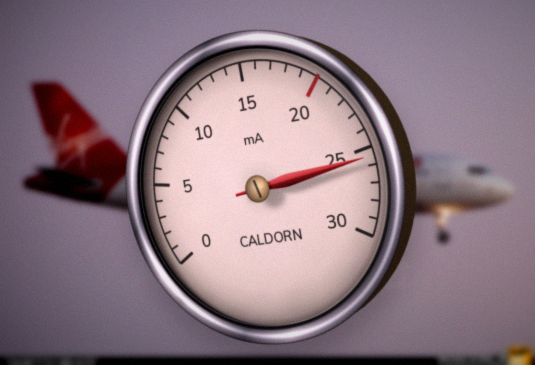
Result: 25.5 mA
